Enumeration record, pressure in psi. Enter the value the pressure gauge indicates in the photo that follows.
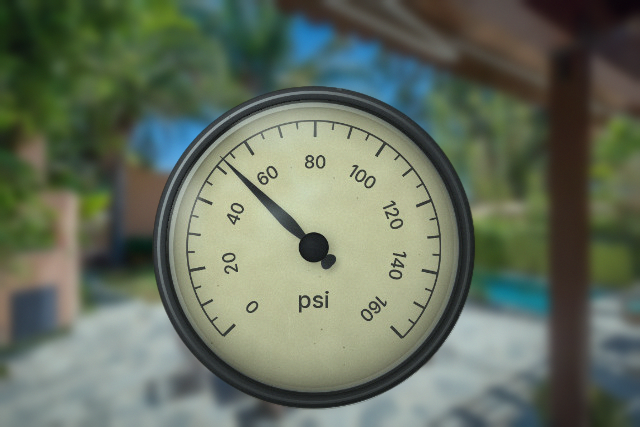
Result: 52.5 psi
